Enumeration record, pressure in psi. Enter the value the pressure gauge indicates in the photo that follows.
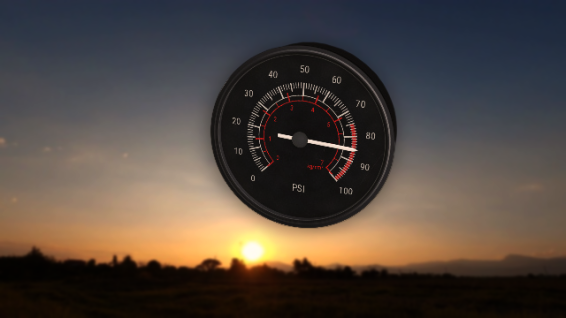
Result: 85 psi
